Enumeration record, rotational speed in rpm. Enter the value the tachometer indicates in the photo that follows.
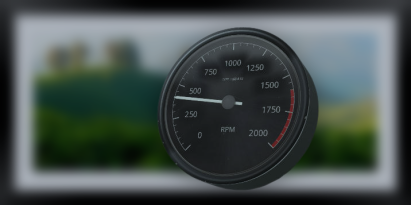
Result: 400 rpm
